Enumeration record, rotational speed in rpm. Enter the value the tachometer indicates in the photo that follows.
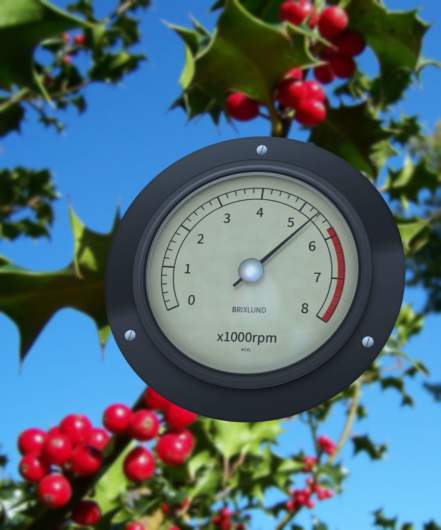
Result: 5400 rpm
